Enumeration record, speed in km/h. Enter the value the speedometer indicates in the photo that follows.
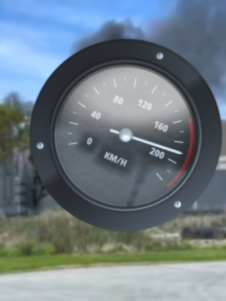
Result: 190 km/h
